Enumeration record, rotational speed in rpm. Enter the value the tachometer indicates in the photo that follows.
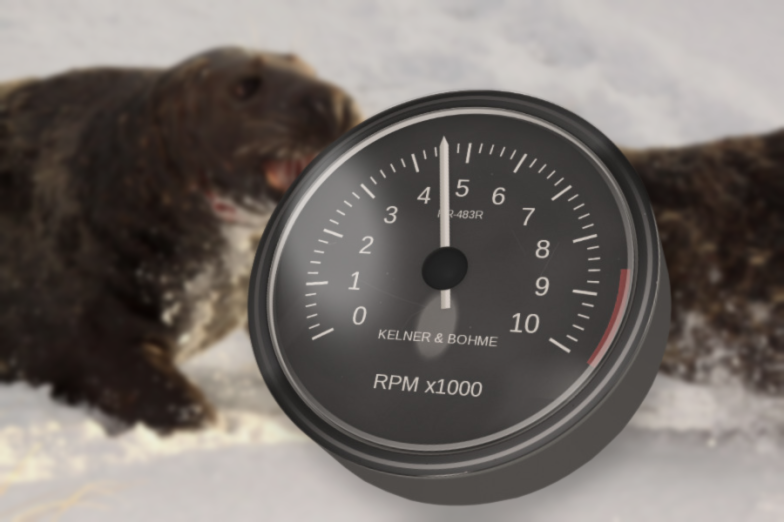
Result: 4600 rpm
